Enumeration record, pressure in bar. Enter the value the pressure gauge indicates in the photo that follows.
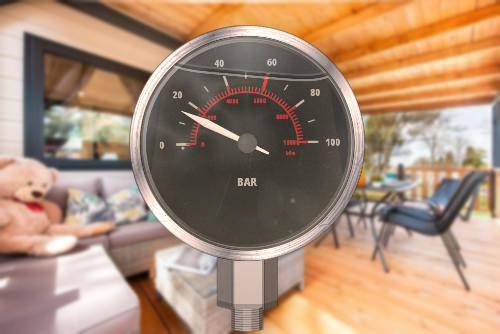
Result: 15 bar
